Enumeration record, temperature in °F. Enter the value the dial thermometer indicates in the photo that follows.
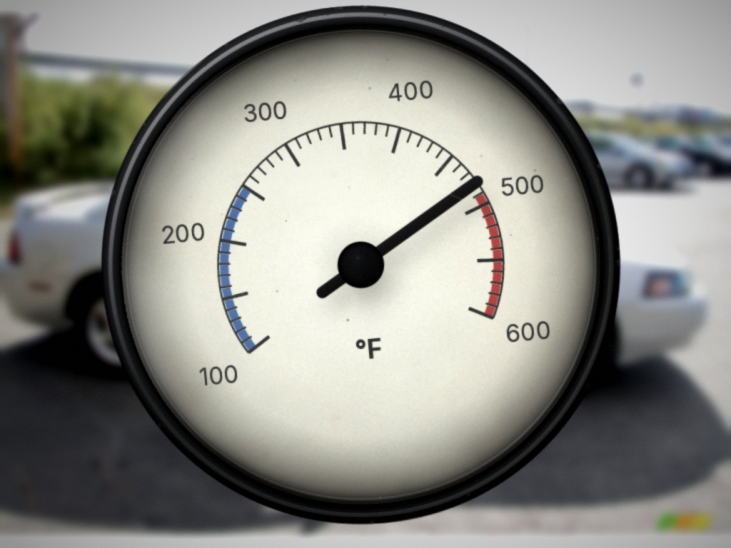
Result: 480 °F
